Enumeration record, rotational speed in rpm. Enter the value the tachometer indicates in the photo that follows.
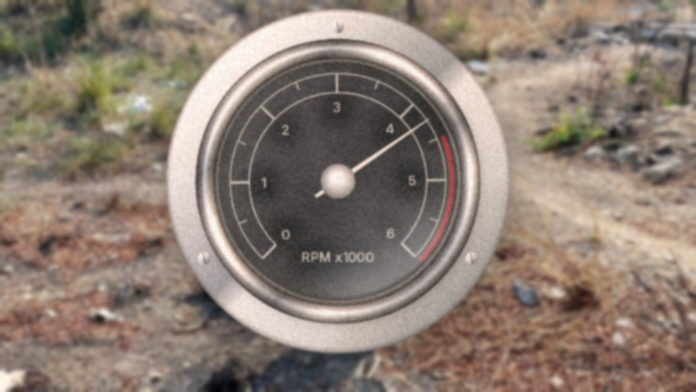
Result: 4250 rpm
